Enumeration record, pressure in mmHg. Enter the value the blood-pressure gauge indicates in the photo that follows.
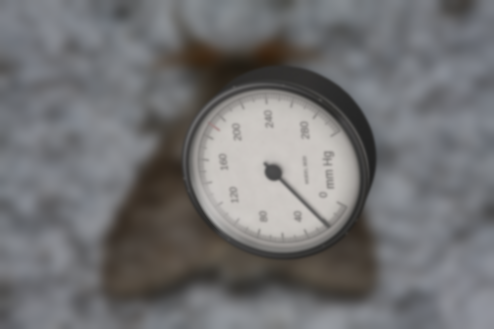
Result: 20 mmHg
